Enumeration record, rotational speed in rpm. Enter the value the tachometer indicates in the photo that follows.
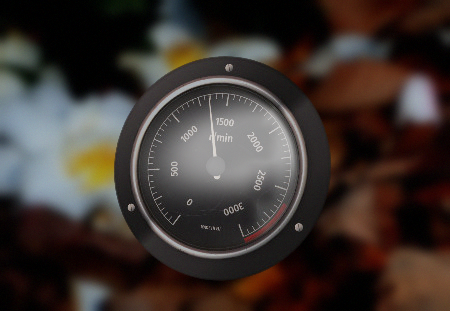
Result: 1350 rpm
